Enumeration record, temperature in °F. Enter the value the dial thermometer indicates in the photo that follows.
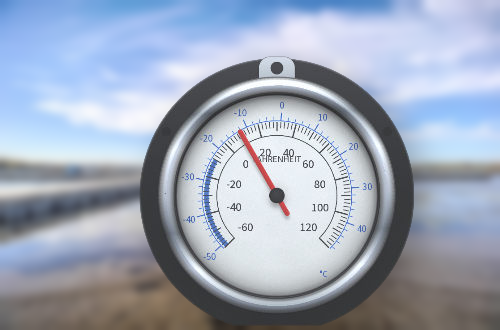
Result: 10 °F
